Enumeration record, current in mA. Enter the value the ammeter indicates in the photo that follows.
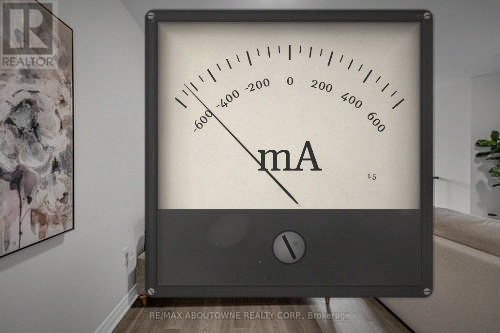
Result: -525 mA
